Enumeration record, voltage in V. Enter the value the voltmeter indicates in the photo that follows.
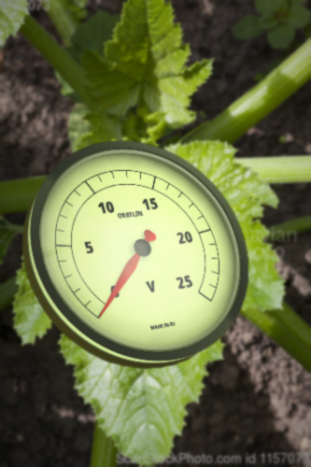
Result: 0 V
